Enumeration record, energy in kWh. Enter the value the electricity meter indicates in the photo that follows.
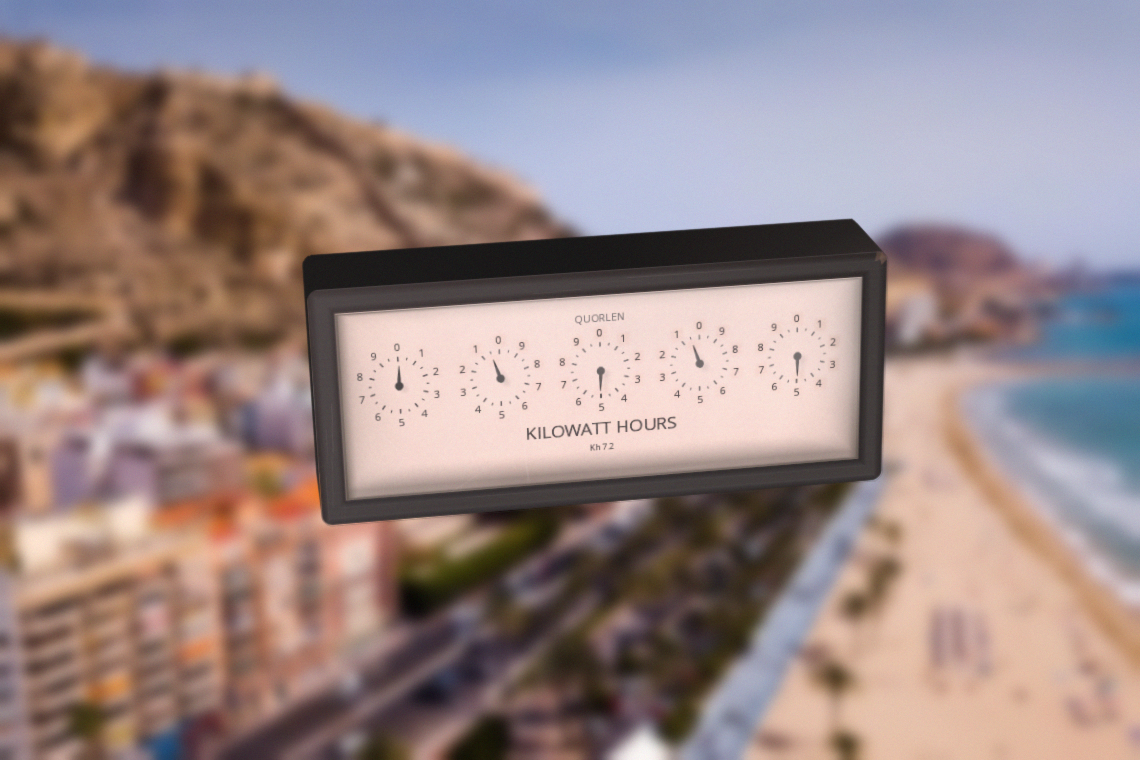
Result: 505 kWh
